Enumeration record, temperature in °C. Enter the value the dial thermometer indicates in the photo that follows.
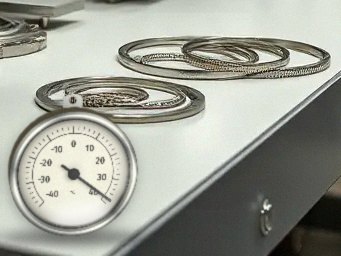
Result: 38 °C
